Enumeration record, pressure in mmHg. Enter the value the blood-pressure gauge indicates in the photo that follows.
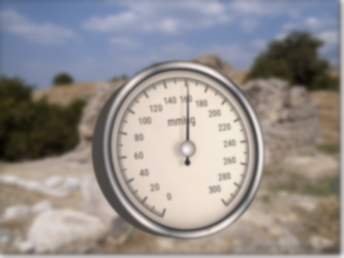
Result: 160 mmHg
